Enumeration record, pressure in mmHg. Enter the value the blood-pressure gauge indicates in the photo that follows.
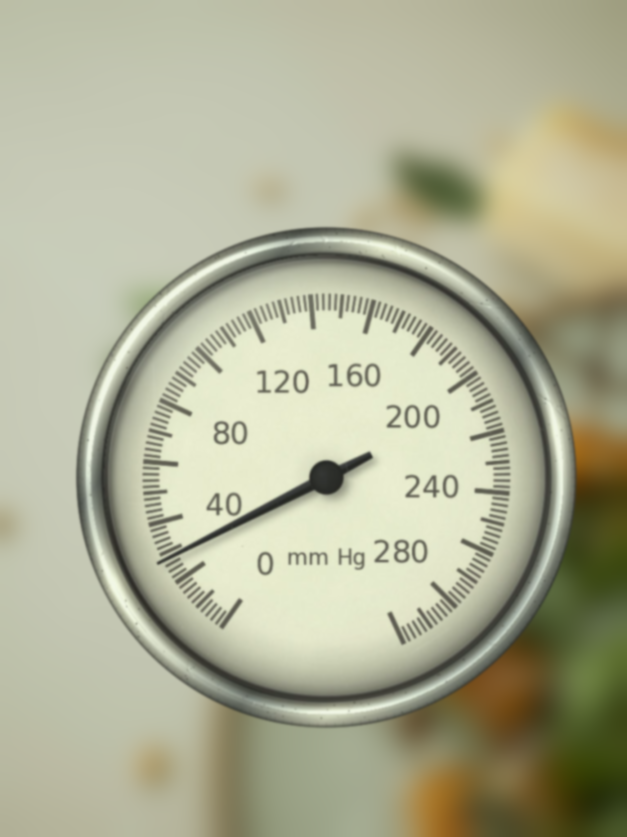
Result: 28 mmHg
